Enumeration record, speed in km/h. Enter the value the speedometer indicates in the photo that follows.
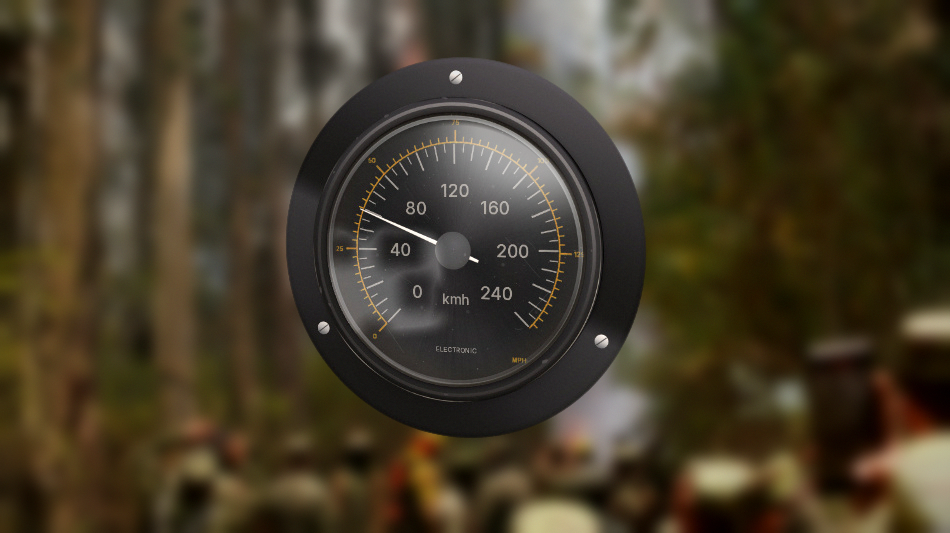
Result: 60 km/h
